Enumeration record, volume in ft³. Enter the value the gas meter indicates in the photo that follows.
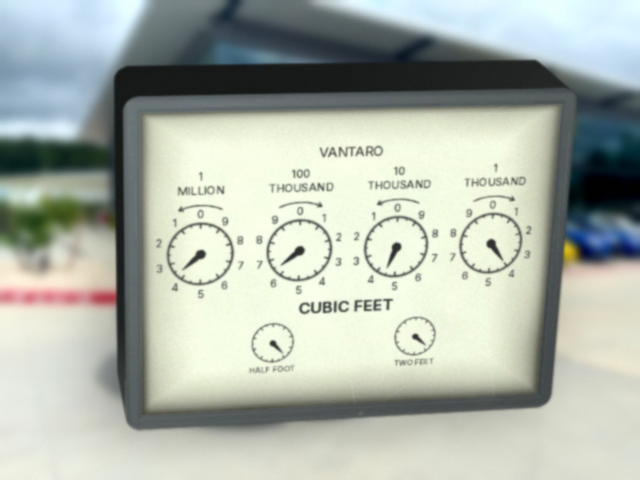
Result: 364400 ft³
